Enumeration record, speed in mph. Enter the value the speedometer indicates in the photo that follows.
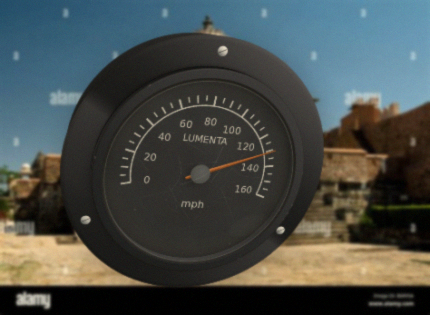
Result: 130 mph
